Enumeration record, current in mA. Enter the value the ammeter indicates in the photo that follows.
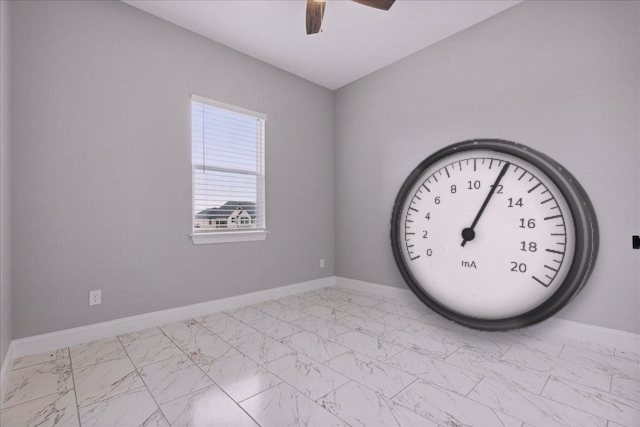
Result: 12 mA
